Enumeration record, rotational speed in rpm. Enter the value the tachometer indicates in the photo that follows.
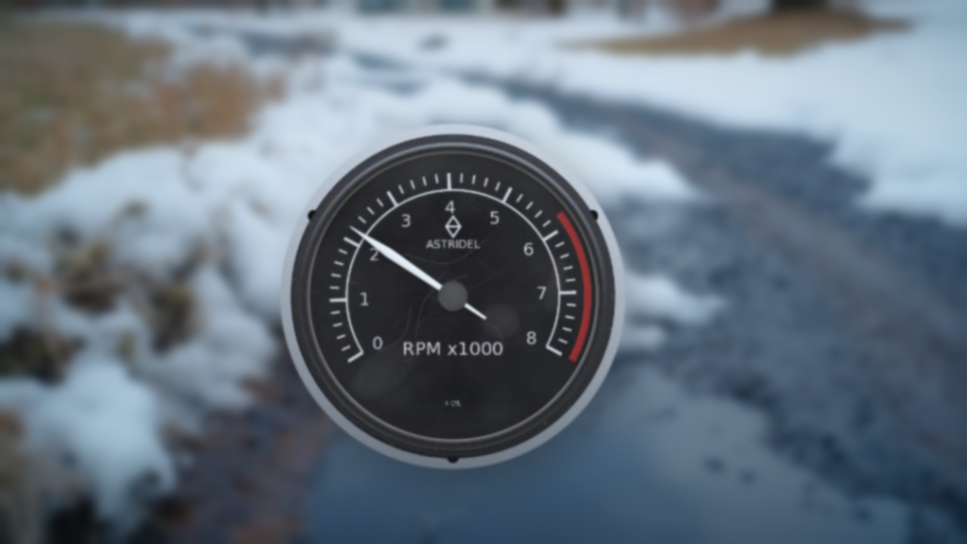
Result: 2200 rpm
